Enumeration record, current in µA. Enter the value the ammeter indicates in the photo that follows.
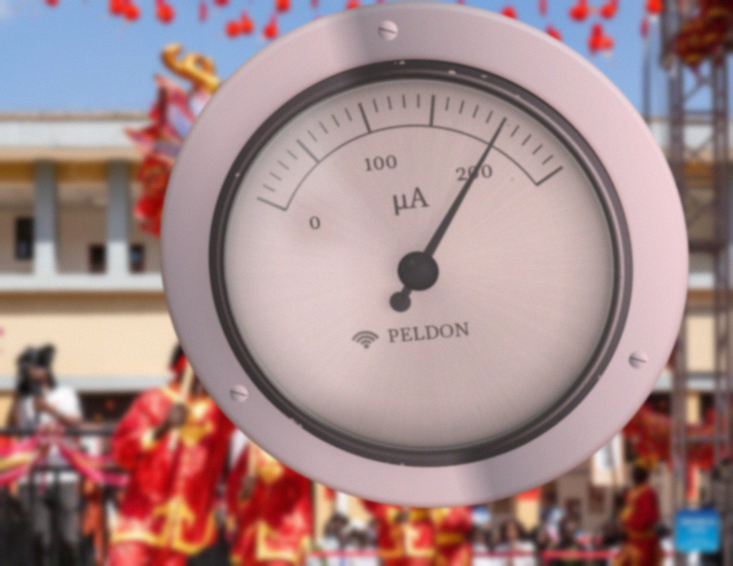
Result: 200 µA
